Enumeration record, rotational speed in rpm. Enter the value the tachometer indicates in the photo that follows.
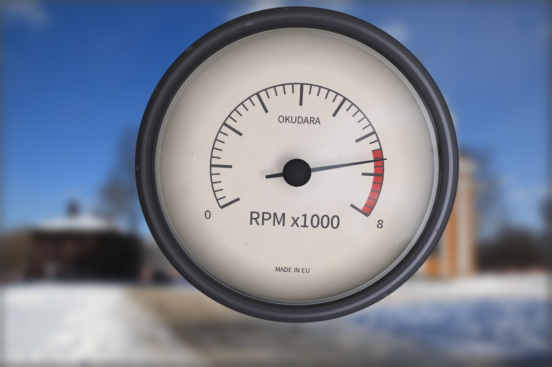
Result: 6600 rpm
